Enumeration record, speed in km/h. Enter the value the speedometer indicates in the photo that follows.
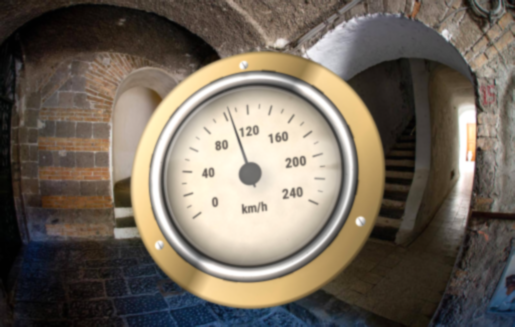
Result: 105 km/h
